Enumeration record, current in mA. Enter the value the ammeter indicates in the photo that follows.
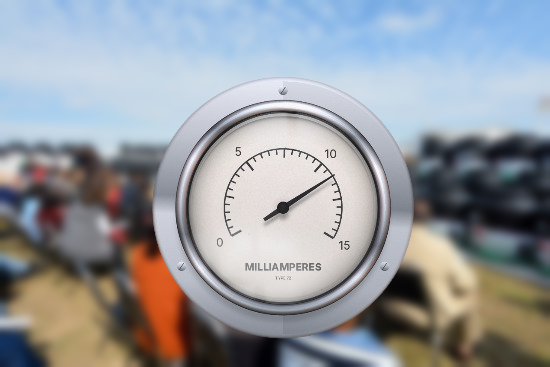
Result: 11 mA
